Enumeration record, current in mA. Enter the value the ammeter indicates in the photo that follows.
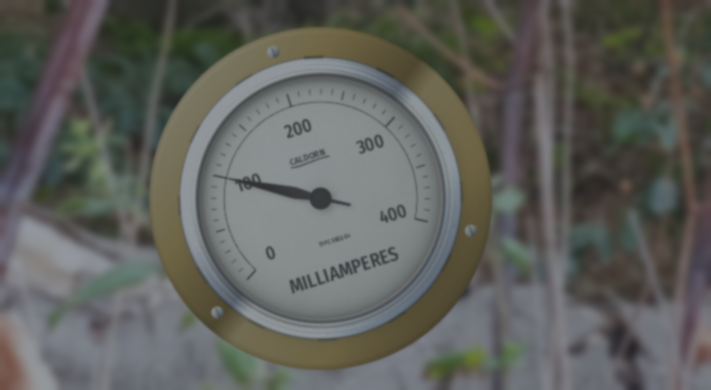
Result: 100 mA
